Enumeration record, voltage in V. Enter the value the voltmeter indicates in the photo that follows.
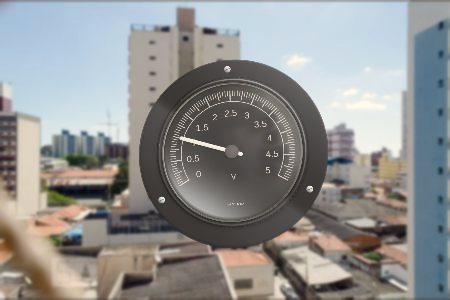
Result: 1 V
